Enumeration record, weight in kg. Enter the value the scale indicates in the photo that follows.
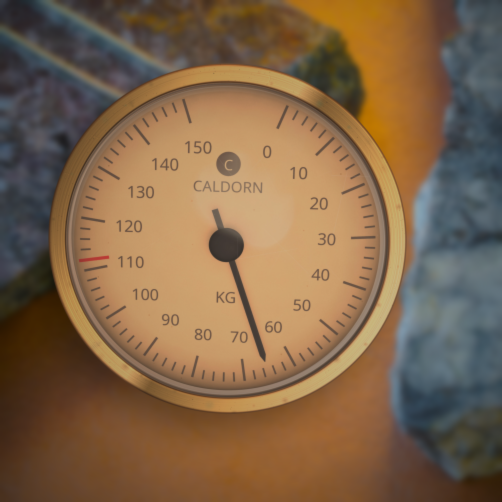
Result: 65 kg
